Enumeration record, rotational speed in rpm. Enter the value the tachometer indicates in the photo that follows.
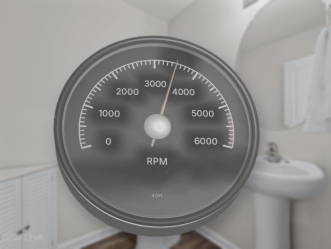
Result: 3500 rpm
